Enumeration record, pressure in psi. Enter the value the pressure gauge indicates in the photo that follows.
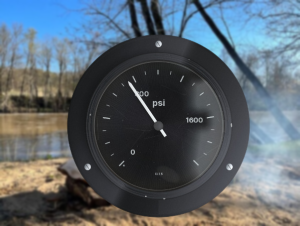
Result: 750 psi
